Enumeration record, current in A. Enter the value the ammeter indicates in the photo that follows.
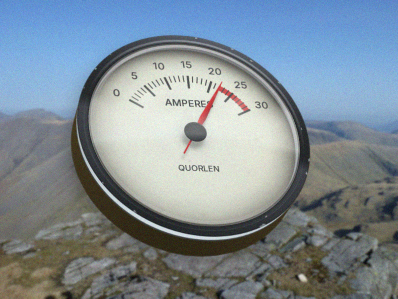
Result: 22 A
